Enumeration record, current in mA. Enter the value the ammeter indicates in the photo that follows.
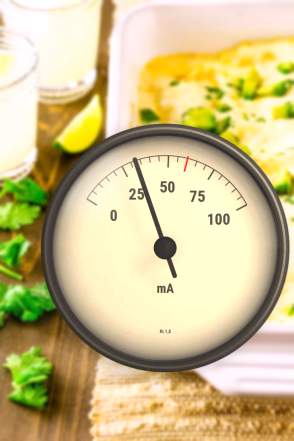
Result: 32.5 mA
